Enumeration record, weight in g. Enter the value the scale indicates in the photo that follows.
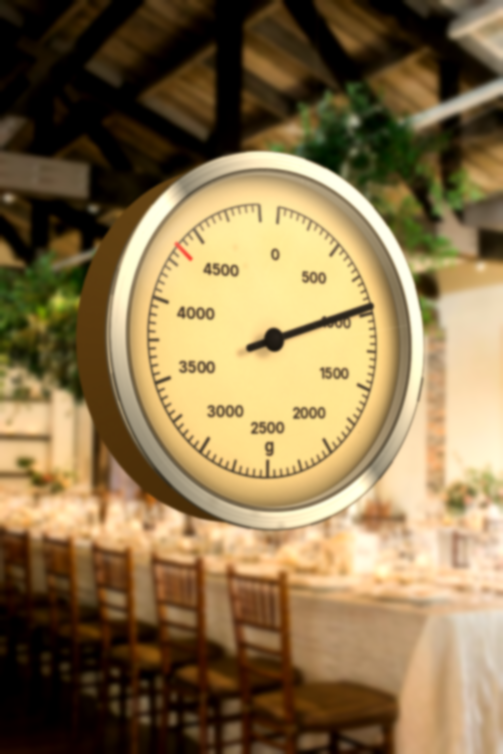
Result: 950 g
